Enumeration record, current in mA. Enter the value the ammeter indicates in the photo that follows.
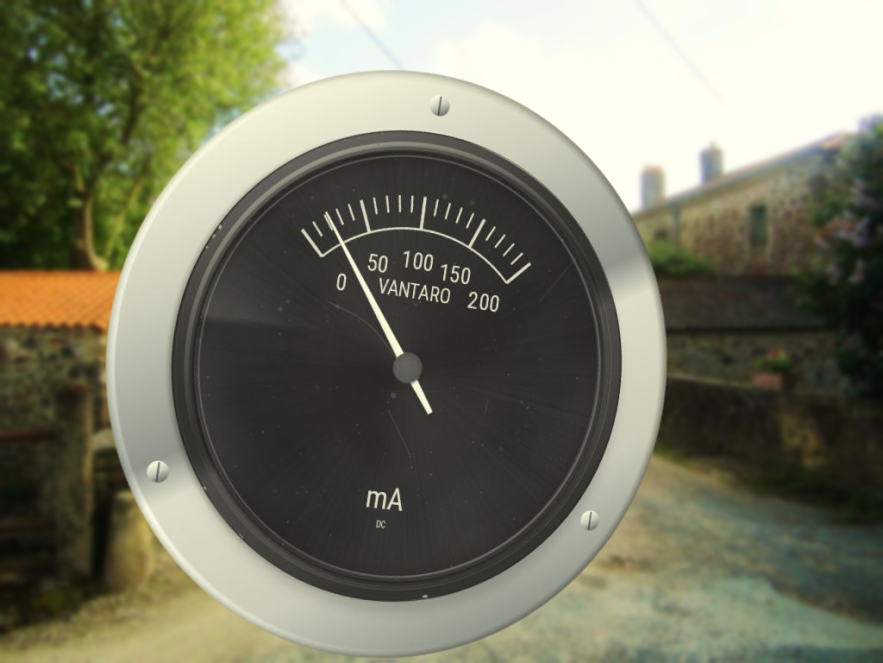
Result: 20 mA
